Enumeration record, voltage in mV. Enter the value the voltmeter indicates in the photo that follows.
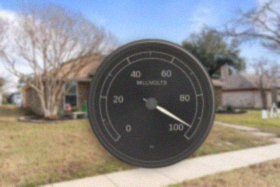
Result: 95 mV
